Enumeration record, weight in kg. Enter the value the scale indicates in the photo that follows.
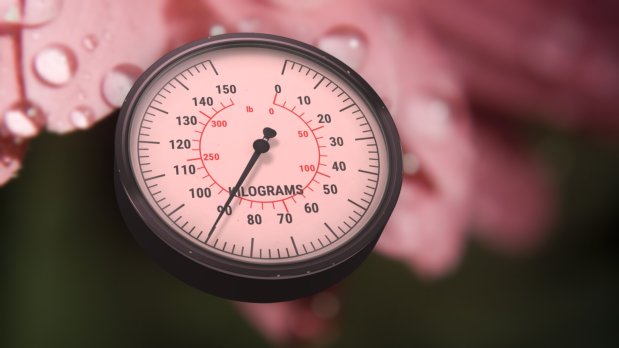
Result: 90 kg
